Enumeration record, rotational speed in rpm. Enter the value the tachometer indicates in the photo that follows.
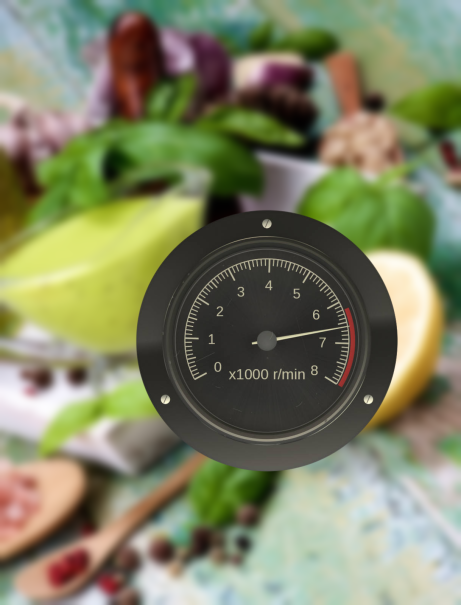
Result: 6600 rpm
